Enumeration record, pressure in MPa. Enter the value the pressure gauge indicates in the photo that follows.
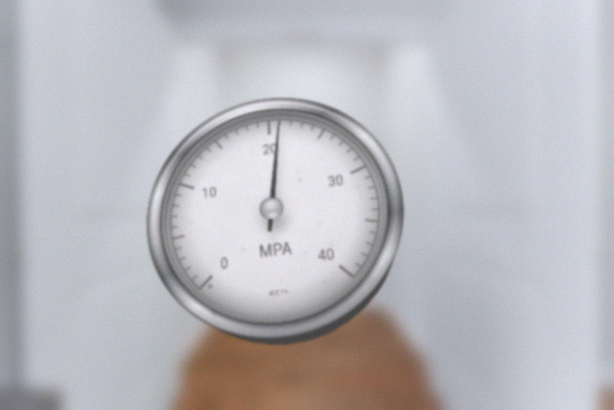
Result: 21 MPa
